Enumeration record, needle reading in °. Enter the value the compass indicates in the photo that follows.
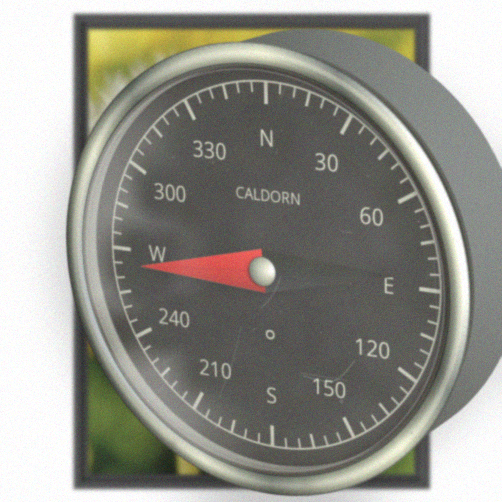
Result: 265 °
